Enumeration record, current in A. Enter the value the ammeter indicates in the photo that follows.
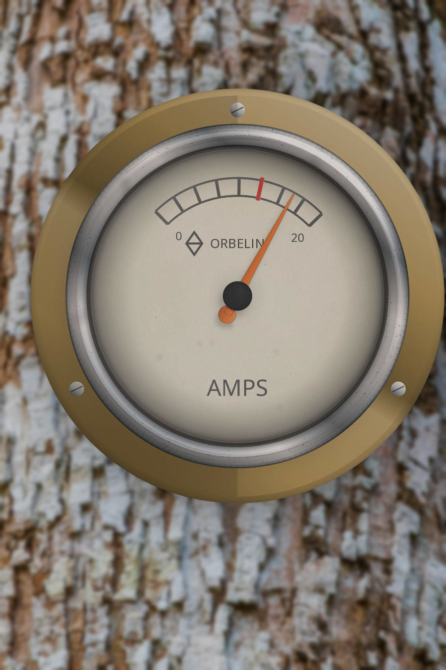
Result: 16.25 A
